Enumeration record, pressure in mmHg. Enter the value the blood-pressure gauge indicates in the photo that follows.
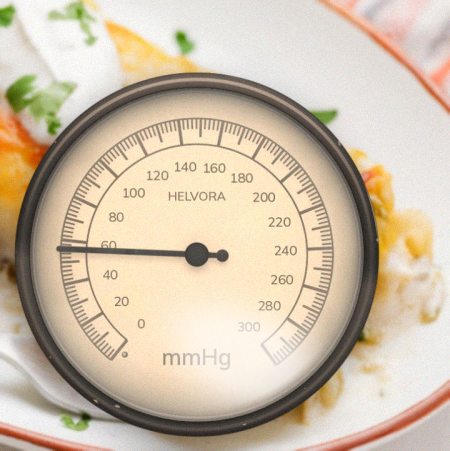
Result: 56 mmHg
